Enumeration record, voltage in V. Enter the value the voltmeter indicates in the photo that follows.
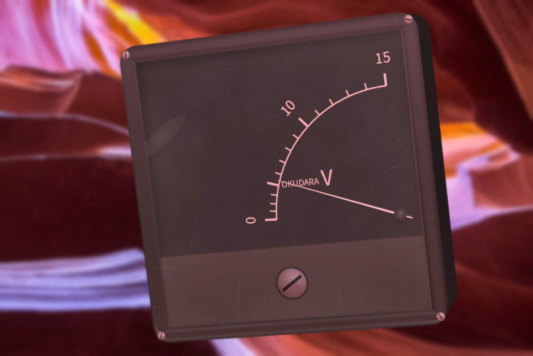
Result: 5.5 V
